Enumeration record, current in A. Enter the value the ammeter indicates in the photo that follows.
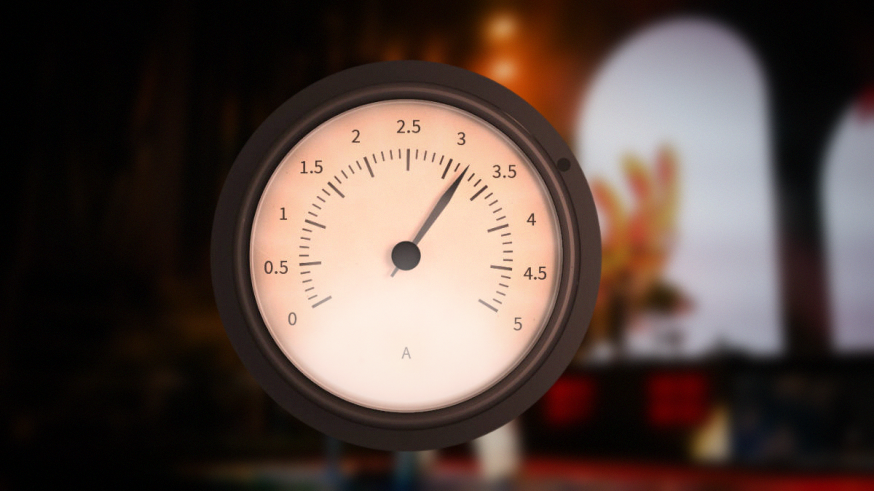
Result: 3.2 A
